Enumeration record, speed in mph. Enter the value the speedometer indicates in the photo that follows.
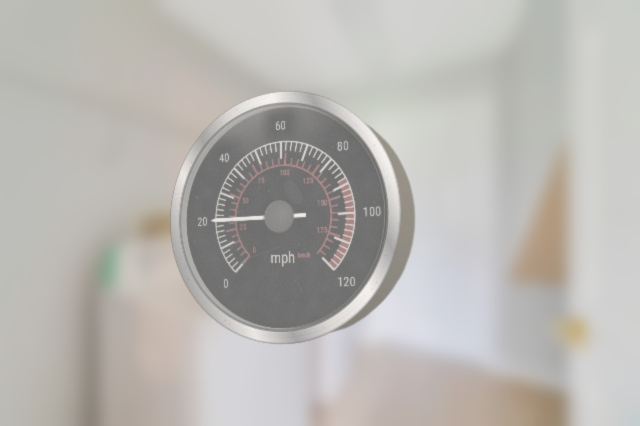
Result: 20 mph
